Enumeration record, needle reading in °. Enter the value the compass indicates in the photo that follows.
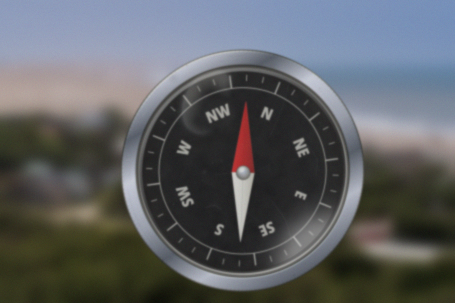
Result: 340 °
